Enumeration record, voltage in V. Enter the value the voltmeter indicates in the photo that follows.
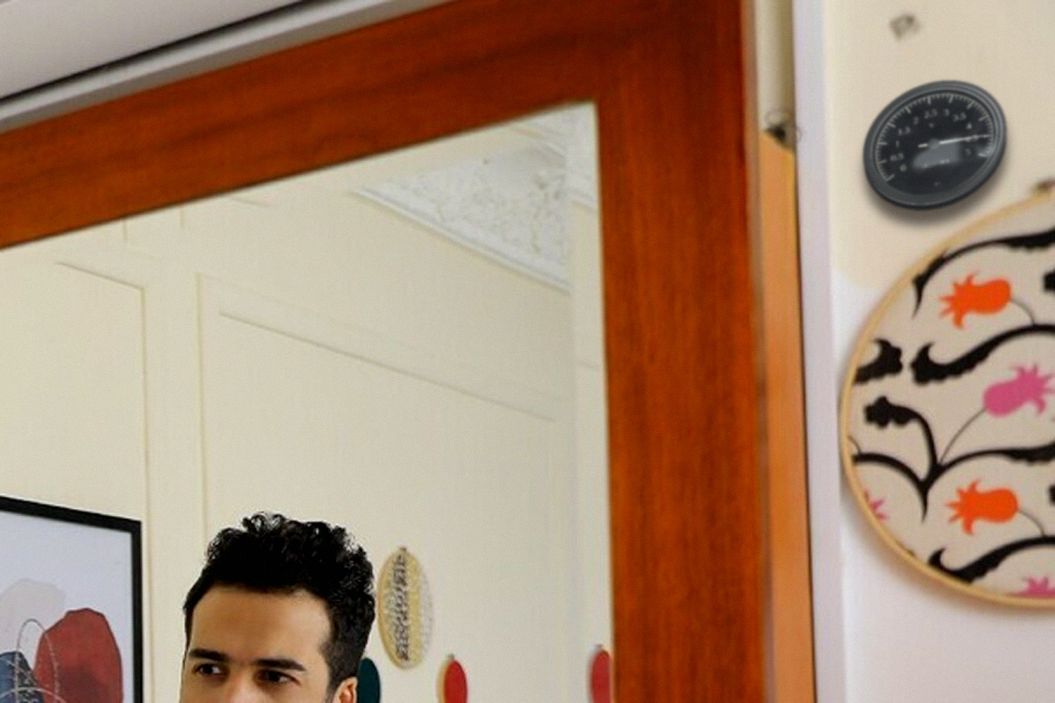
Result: 4.5 V
